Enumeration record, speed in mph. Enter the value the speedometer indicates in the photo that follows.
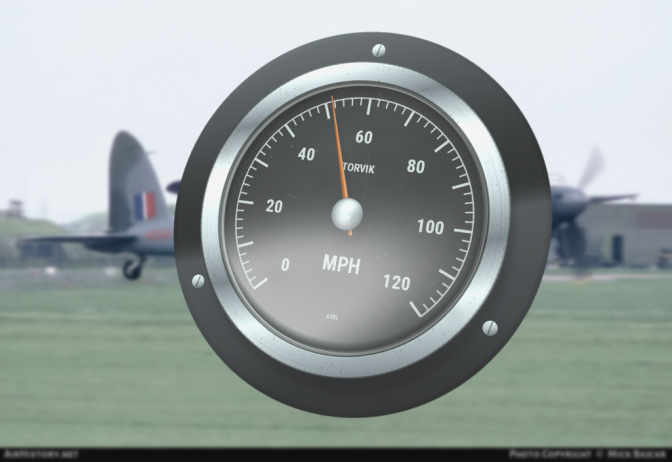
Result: 52 mph
